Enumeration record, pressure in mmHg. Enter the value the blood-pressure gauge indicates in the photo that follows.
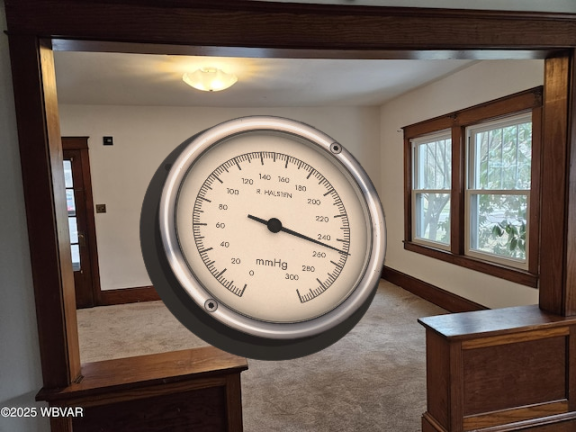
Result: 250 mmHg
